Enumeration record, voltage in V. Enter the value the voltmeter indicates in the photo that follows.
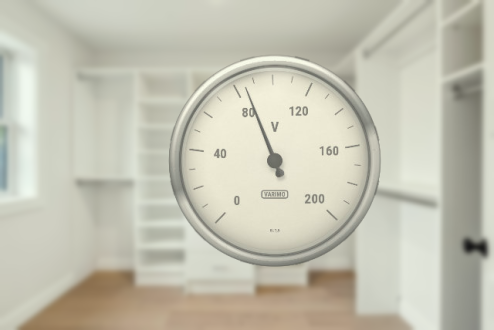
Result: 85 V
